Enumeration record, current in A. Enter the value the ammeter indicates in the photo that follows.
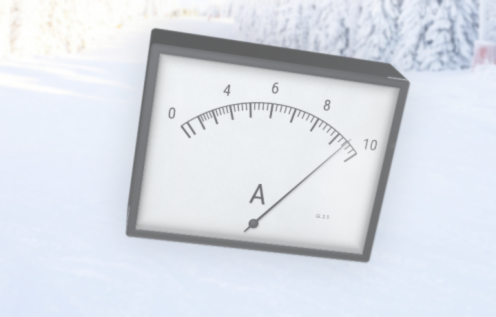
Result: 9.4 A
